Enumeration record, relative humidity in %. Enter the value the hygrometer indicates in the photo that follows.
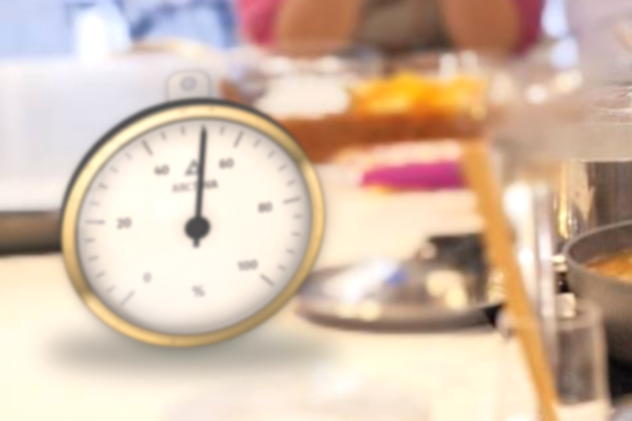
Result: 52 %
